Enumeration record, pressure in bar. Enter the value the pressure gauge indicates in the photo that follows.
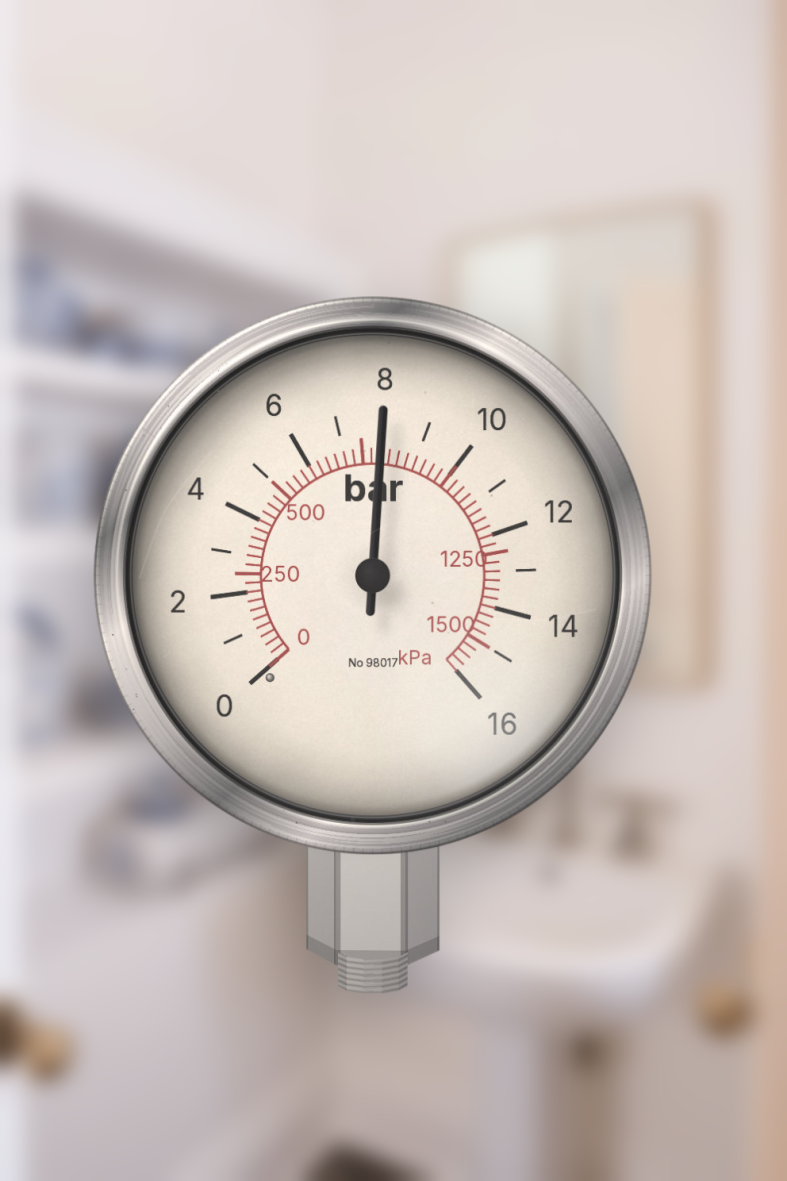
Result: 8 bar
